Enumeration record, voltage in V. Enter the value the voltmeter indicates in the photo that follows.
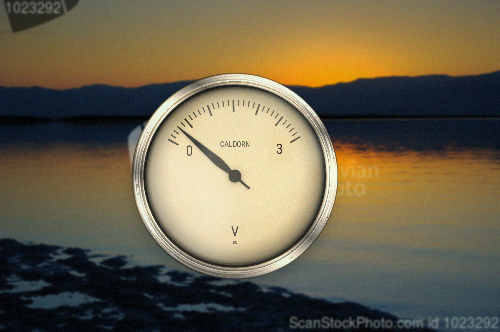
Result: 0.3 V
